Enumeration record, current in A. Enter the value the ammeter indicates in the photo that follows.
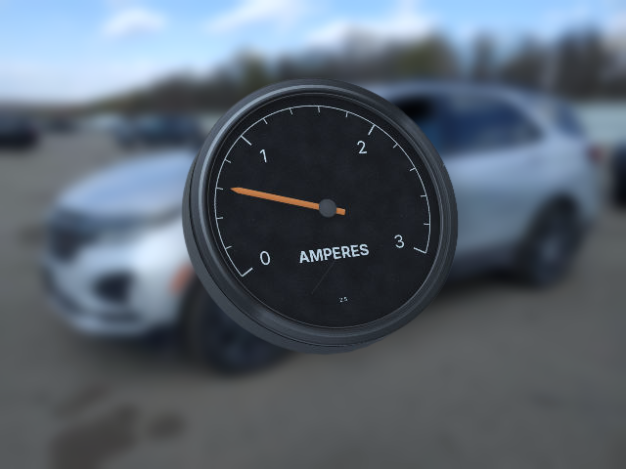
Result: 0.6 A
